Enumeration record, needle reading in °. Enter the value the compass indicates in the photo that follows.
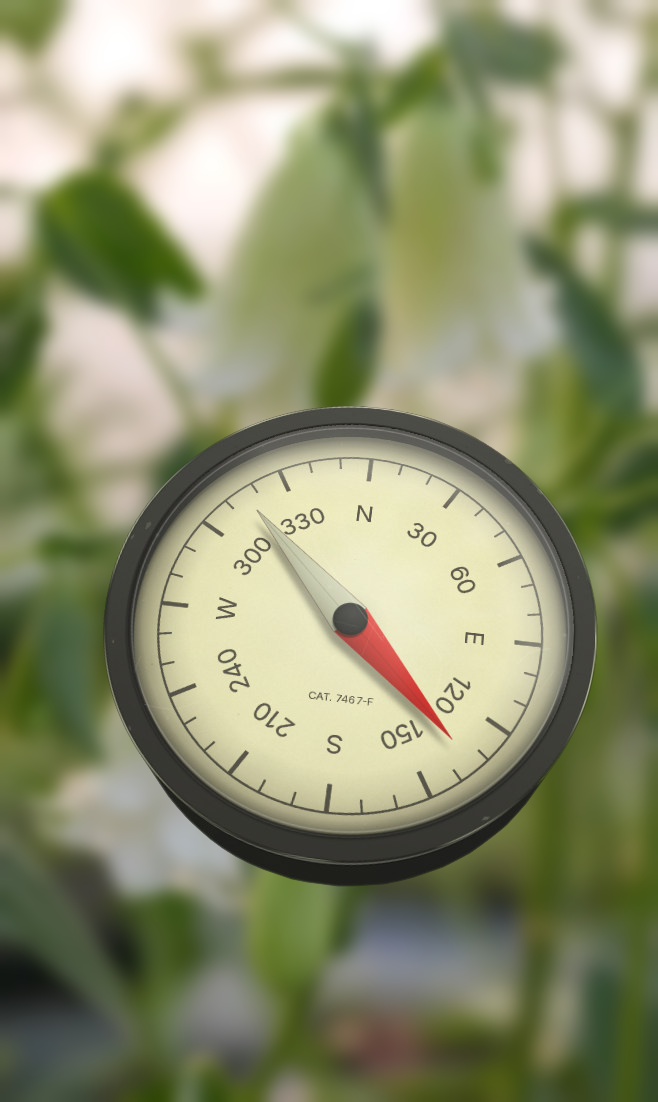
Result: 135 °
